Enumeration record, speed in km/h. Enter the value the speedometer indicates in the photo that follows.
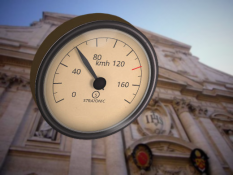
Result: 60 km/h
